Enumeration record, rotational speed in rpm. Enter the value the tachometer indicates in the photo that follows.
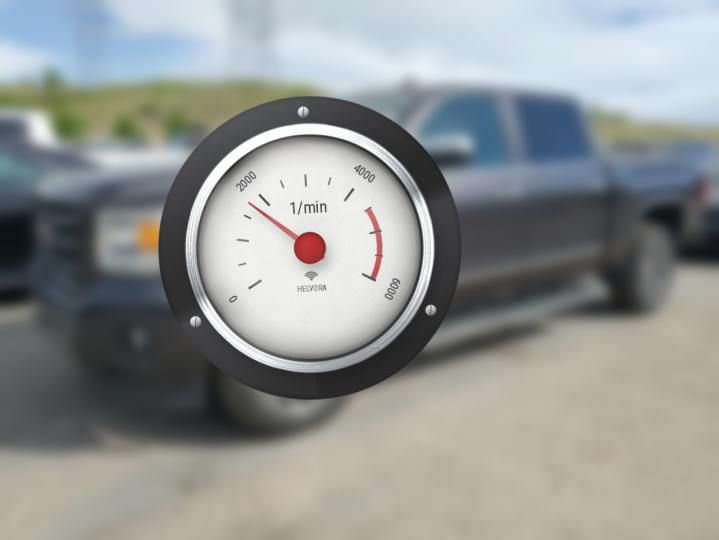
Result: 1750 rpm
